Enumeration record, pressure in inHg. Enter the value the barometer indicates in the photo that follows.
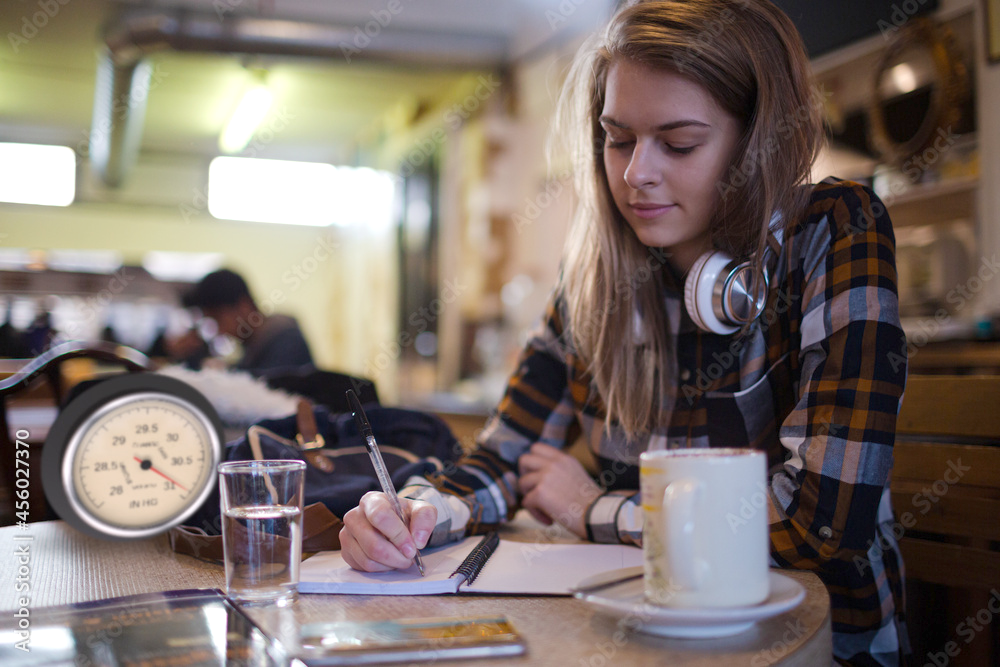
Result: 30.9 inHg
